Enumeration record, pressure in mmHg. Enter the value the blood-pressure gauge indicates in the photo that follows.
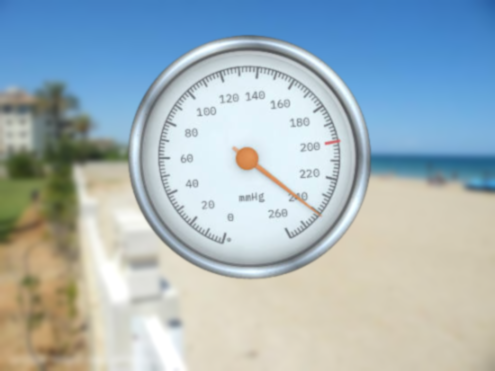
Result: 240 mmHg
